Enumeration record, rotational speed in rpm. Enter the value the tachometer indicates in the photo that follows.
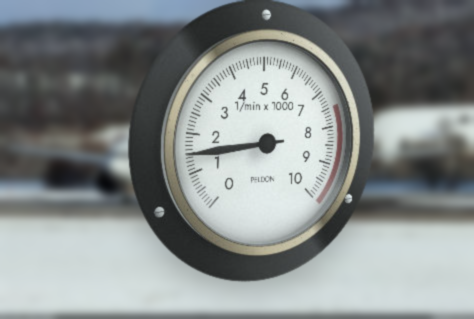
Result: 1500 rpm
